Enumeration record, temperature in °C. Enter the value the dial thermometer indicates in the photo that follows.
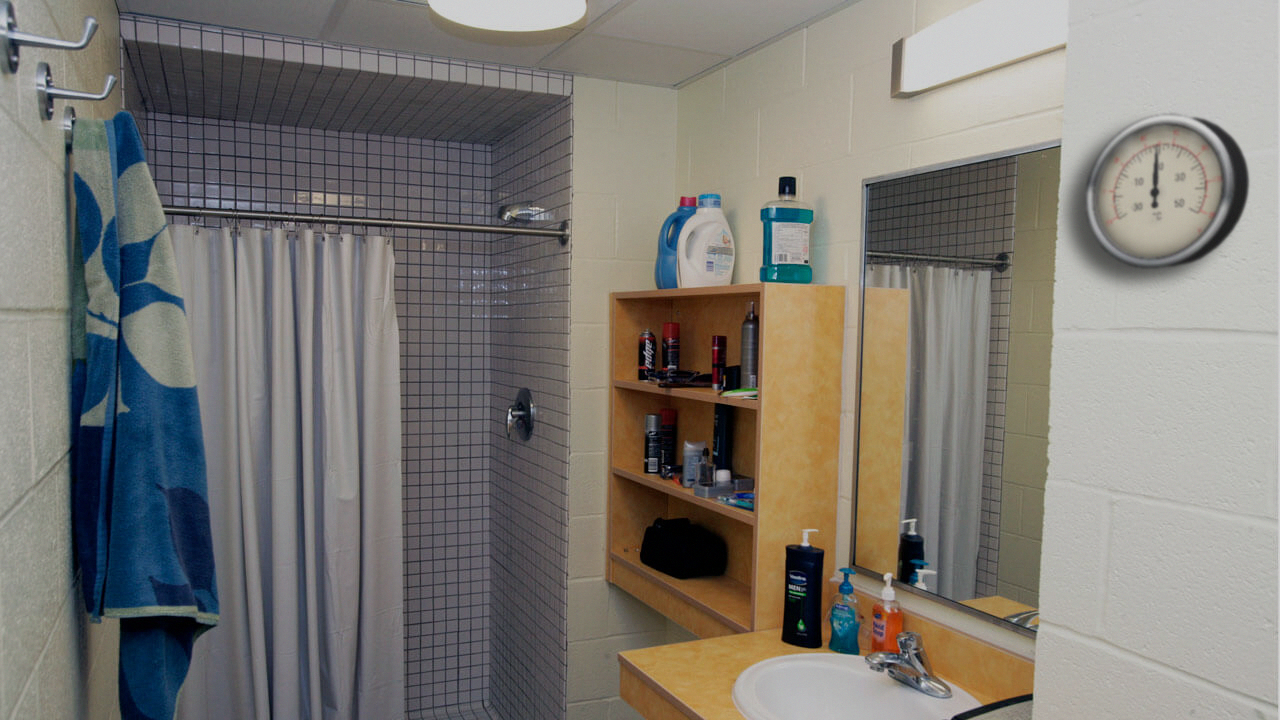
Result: 10 °C
